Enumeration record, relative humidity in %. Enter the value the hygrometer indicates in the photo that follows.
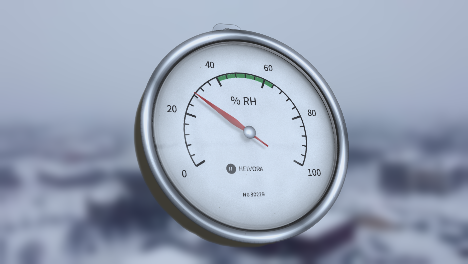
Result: 28 %
